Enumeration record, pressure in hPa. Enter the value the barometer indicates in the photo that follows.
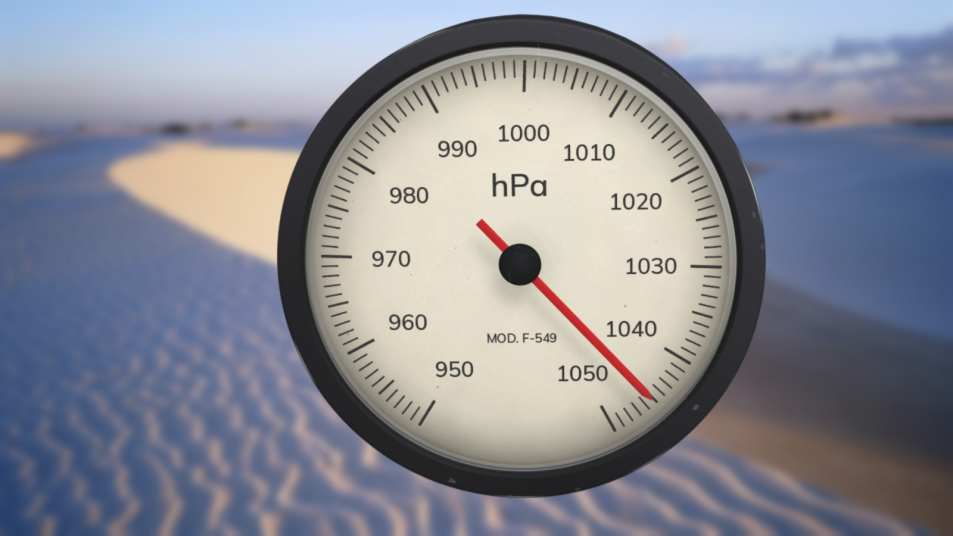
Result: 1045 hPa
